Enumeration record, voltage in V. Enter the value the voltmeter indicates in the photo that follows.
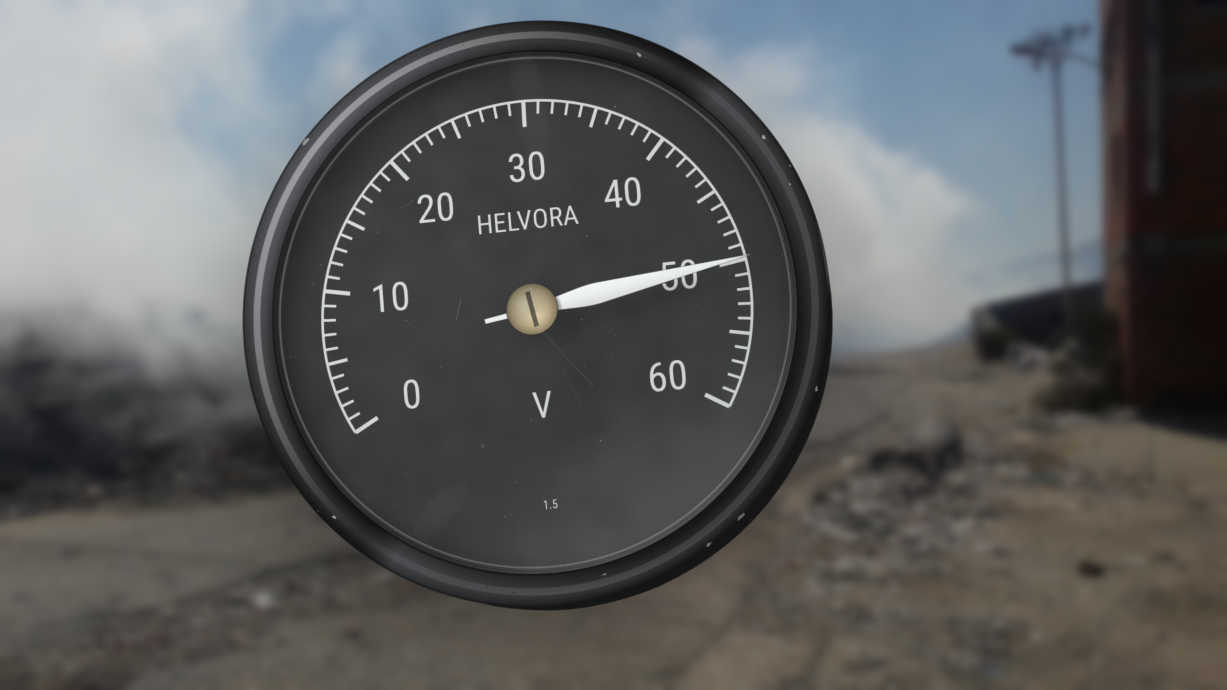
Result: 50 V
